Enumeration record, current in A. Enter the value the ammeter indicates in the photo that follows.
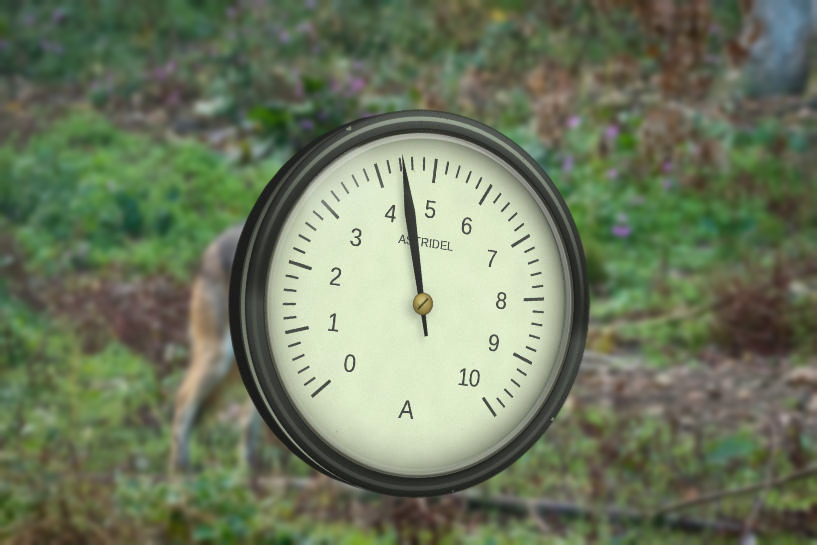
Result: 4.4 A
